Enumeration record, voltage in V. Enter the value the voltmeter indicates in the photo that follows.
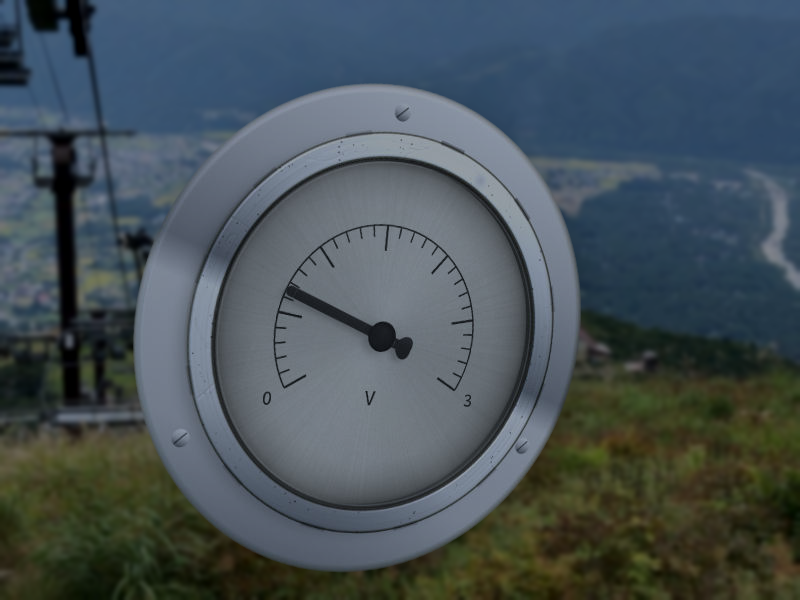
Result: 0.65 V
